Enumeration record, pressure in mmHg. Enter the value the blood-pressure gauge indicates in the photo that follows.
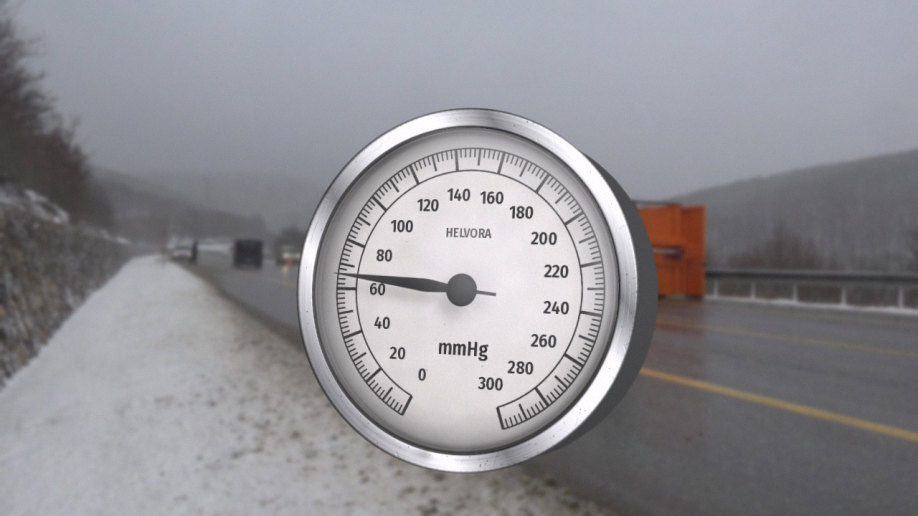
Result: 66 mmHg
